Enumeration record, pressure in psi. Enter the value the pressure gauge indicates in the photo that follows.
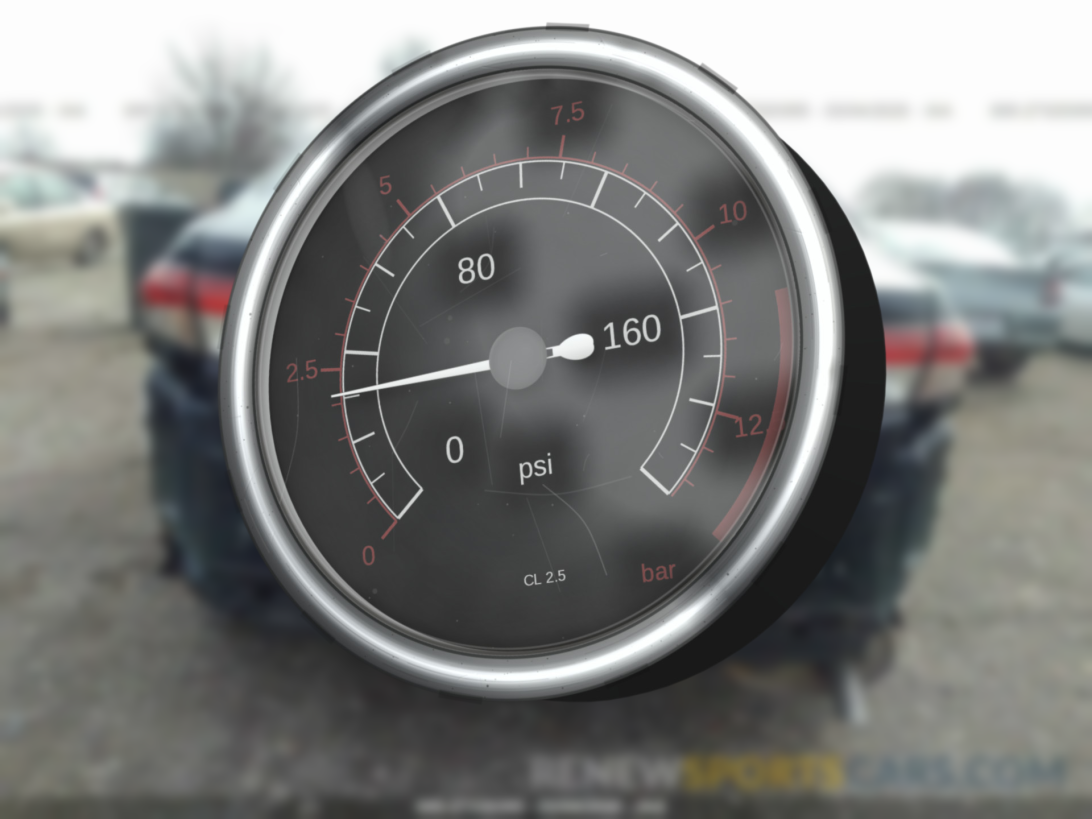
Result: 30 psi
